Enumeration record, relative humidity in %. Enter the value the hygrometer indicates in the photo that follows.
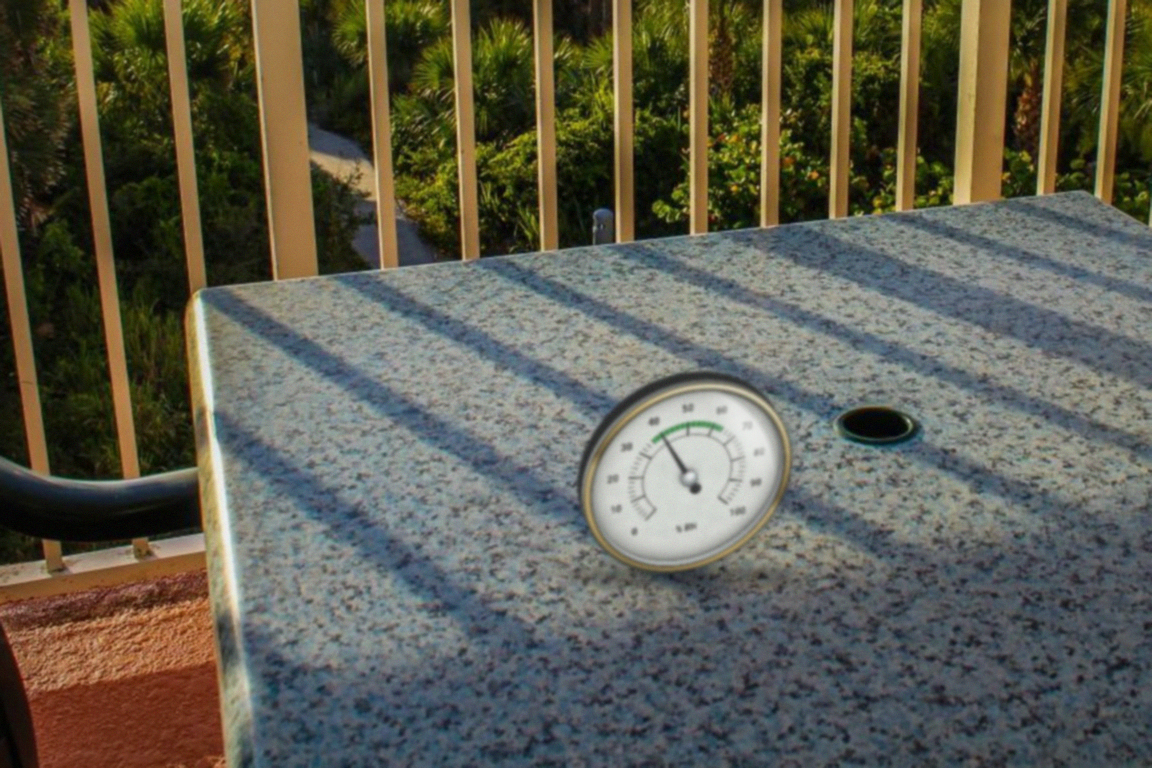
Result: 40 %
